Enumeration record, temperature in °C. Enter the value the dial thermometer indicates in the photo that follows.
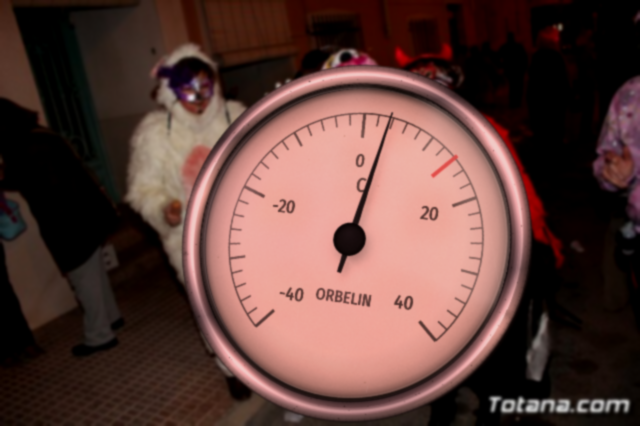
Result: 4 °C
